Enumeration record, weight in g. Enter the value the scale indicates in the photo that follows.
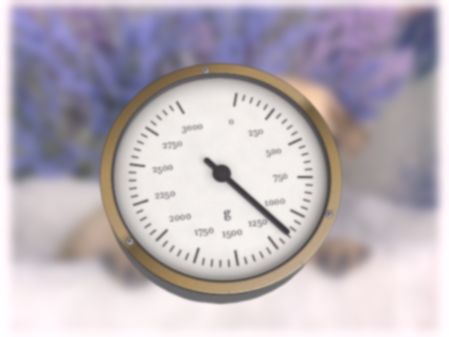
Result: 1150 g
